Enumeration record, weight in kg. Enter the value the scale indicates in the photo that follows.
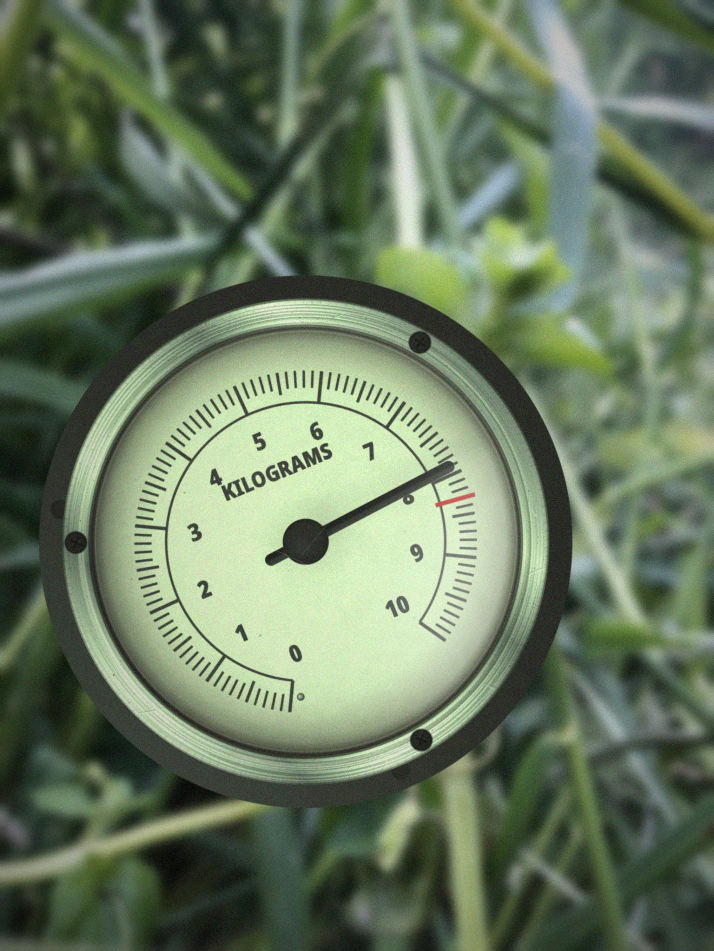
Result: 7.9 kg
